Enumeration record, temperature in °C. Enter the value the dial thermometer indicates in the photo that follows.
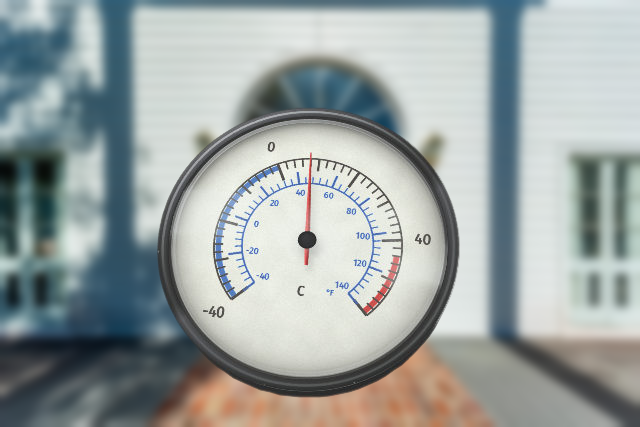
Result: 8 °C
